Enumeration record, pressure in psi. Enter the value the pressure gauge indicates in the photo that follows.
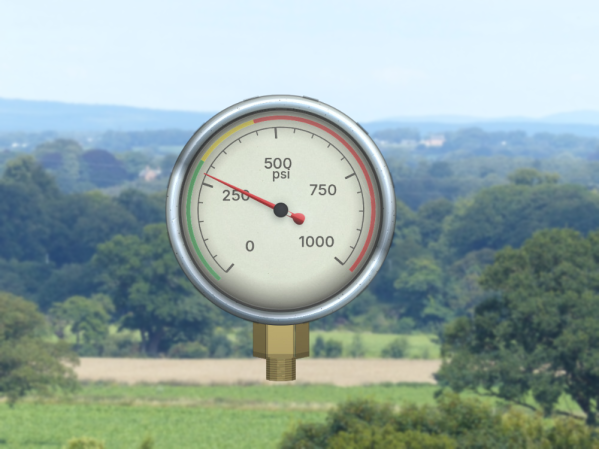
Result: 275 psi
